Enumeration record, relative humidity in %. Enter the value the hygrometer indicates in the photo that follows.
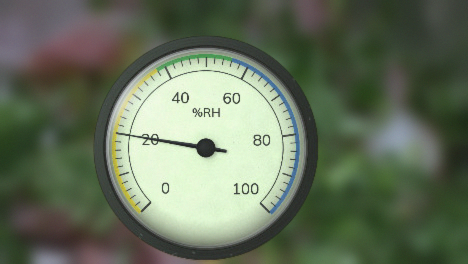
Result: 20 %
